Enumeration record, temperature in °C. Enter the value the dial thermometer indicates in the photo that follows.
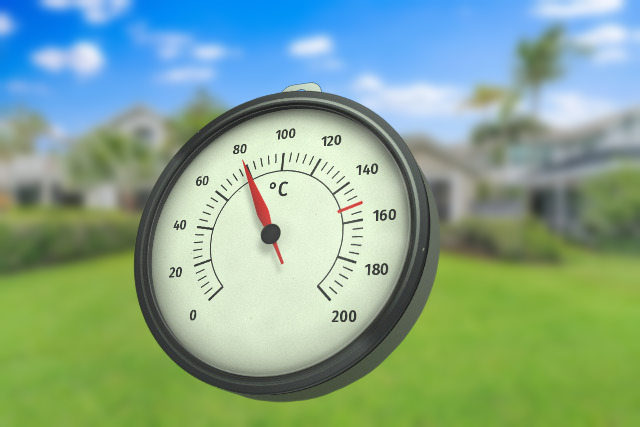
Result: 80 °C
